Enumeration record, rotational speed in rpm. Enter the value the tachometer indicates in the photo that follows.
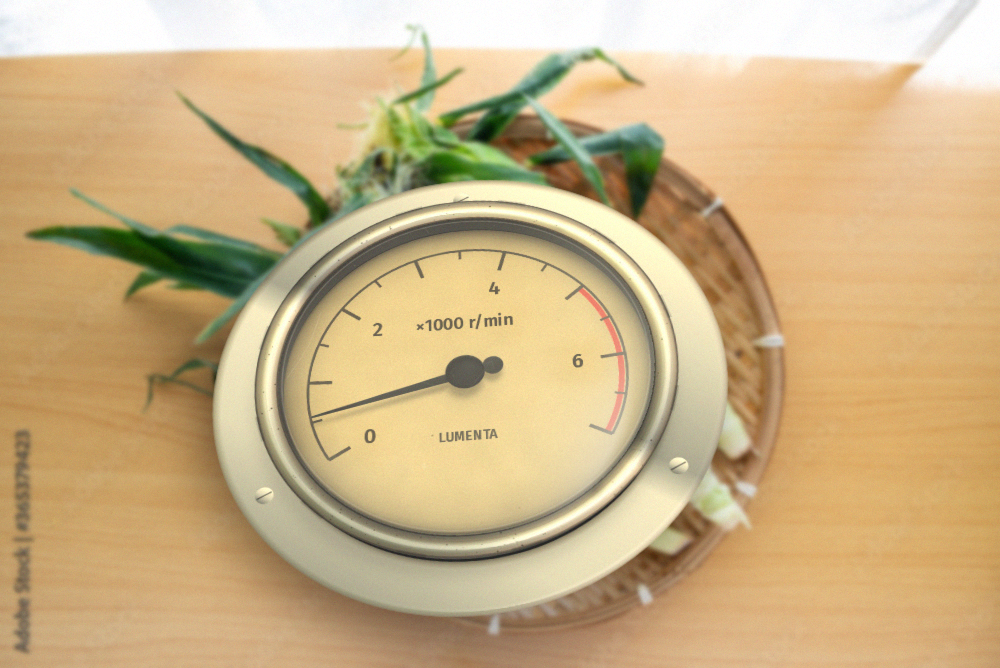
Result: 500 rpm
